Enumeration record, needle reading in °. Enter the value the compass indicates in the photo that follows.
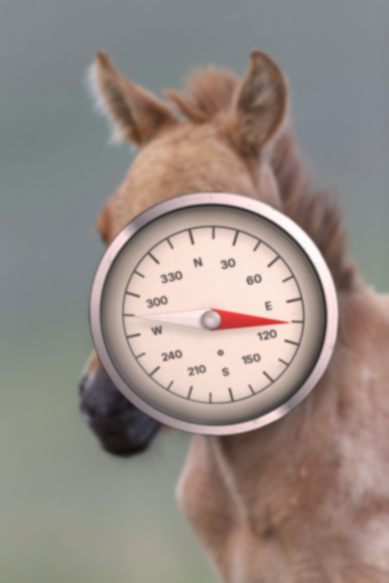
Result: 105 °
